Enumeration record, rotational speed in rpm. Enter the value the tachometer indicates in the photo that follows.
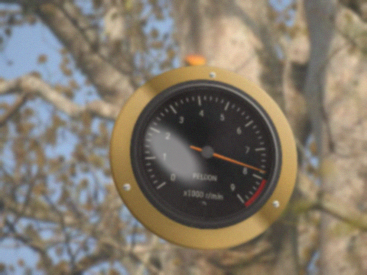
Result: 7800 rpm
